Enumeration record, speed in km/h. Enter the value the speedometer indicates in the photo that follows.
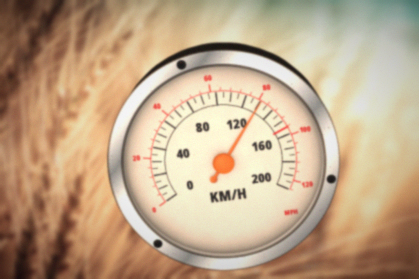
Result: 130 km/h
